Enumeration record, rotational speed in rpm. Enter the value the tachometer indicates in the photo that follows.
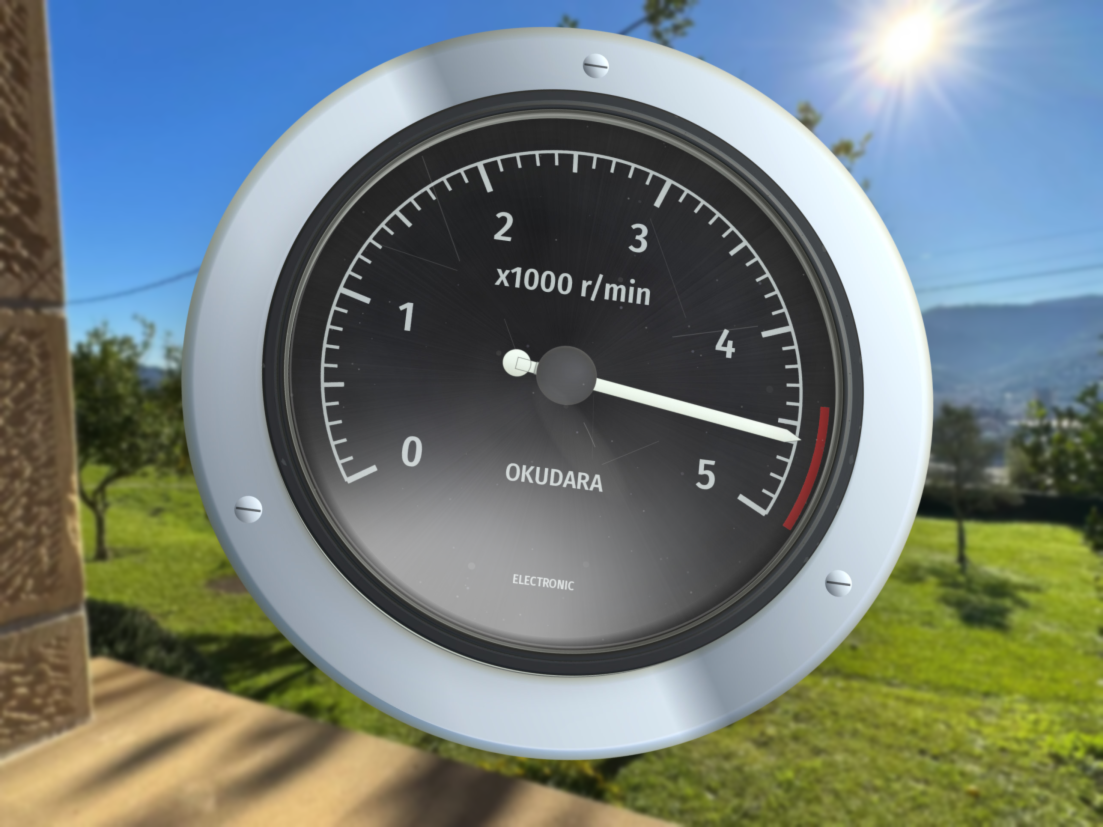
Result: 4600 rpm
